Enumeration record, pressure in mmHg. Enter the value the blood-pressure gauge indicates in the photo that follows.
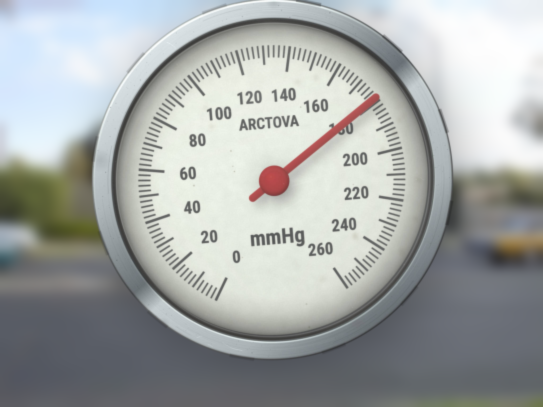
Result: 178 mmHg
